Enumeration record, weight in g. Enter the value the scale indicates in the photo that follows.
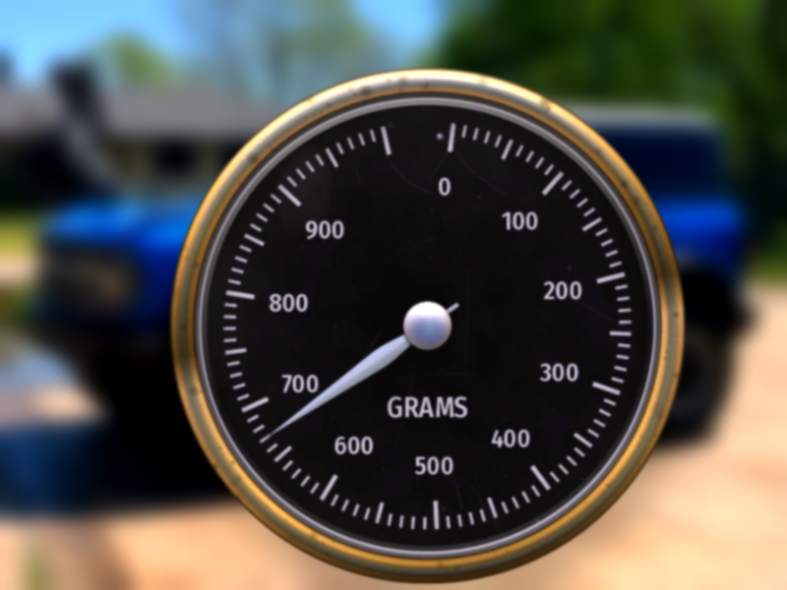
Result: 670 g
